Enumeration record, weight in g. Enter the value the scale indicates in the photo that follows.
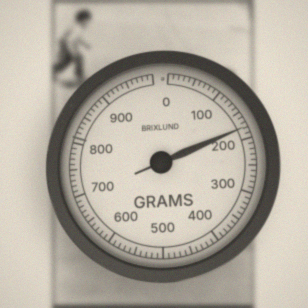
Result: 180 g
